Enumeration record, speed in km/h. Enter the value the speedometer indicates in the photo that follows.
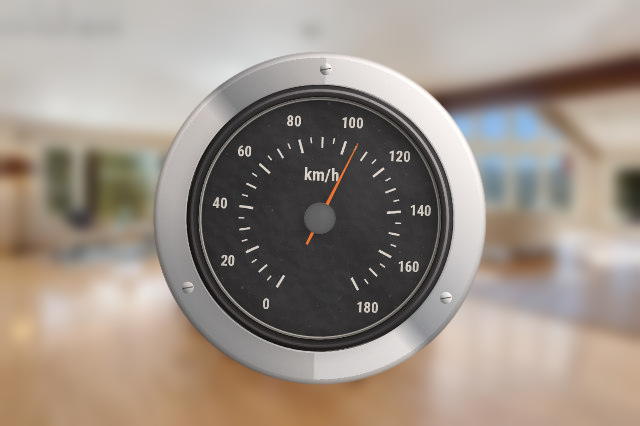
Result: 105 km/h
